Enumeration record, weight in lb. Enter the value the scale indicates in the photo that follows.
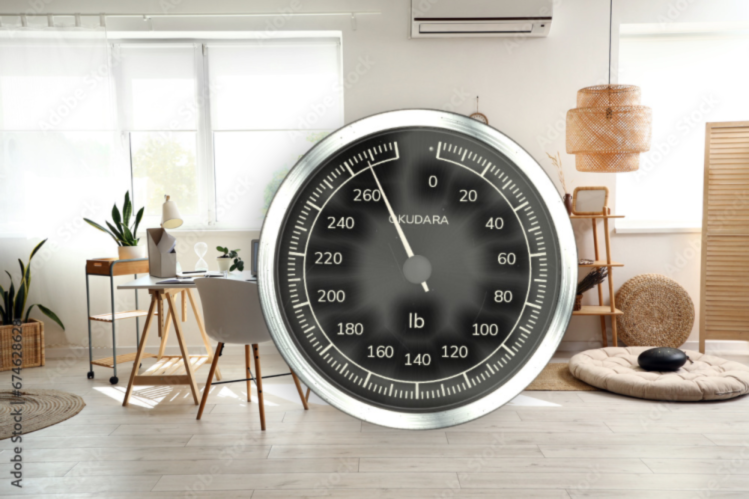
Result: 268 lb
